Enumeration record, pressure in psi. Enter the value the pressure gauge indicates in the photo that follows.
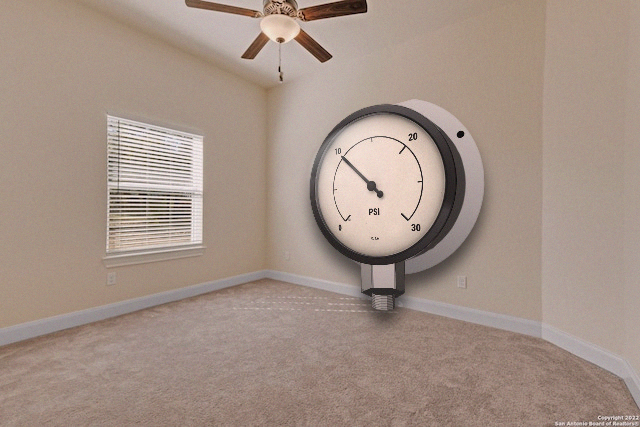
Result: 10 psi
